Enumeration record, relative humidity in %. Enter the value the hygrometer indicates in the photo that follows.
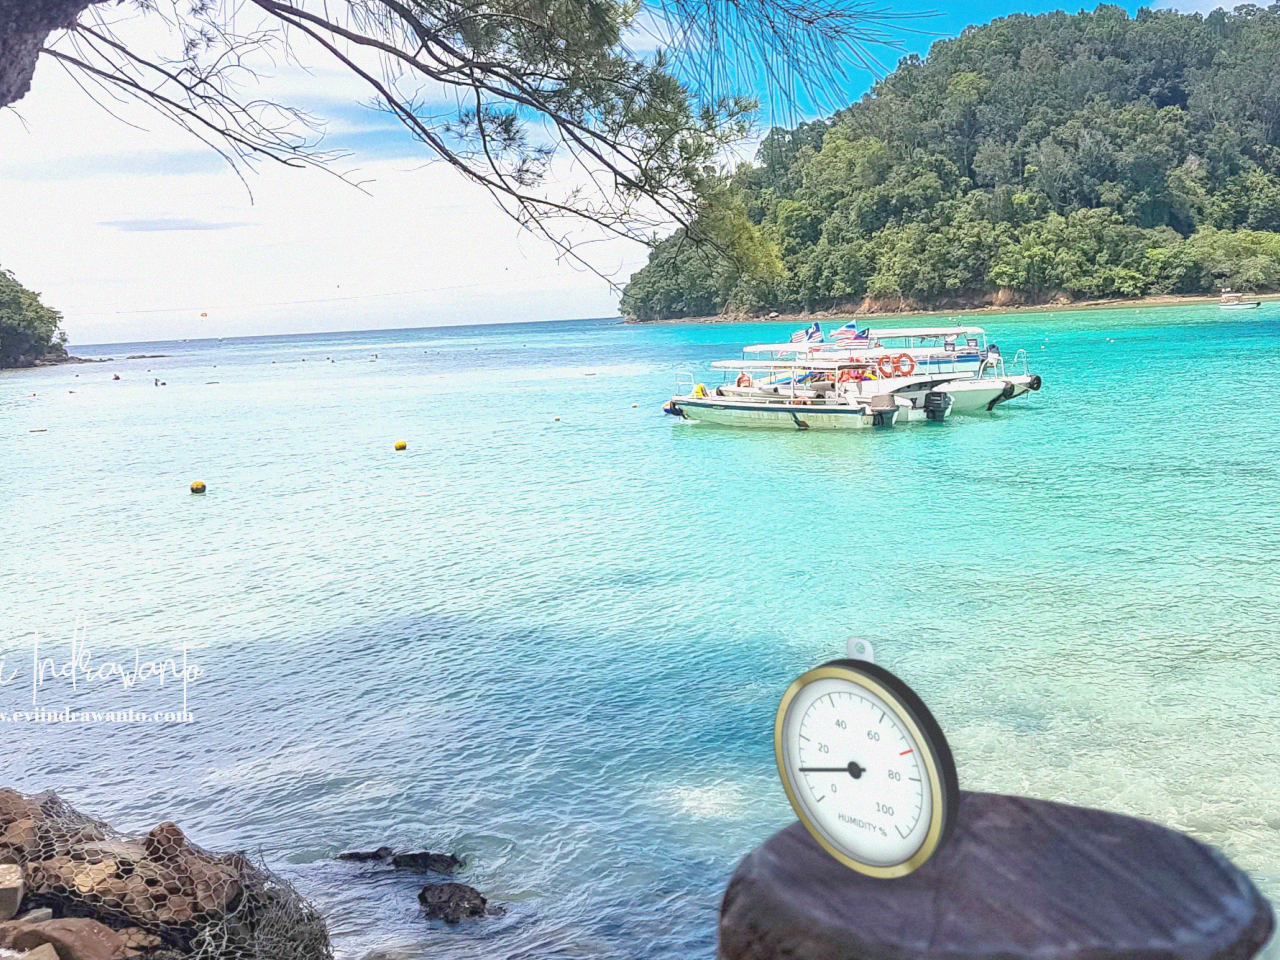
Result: 10 %
